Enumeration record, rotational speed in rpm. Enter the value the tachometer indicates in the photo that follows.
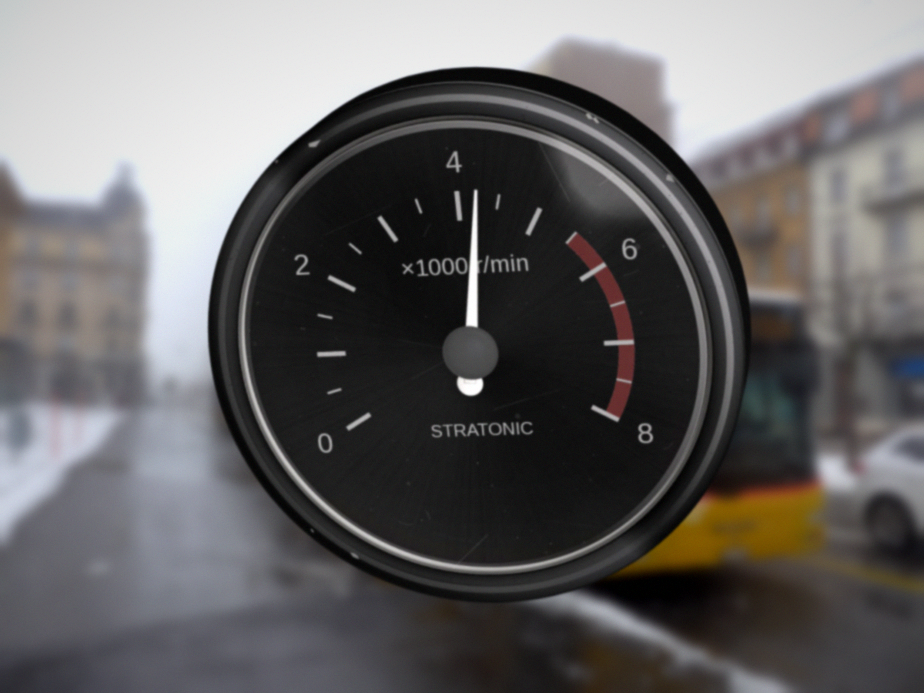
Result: 4250 rpm
